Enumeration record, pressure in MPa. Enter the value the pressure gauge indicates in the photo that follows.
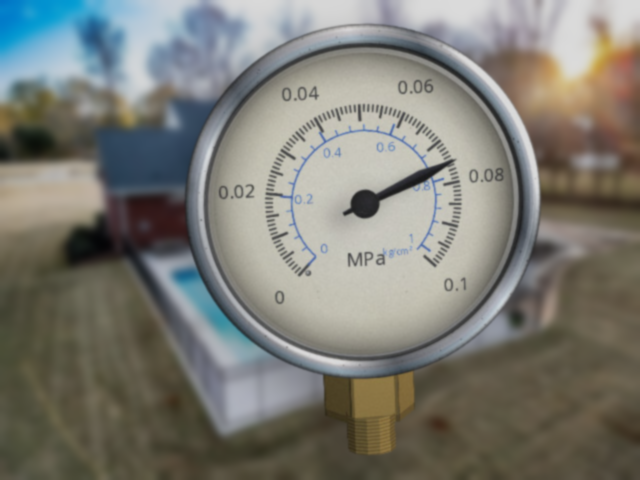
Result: 0.075 MPa
